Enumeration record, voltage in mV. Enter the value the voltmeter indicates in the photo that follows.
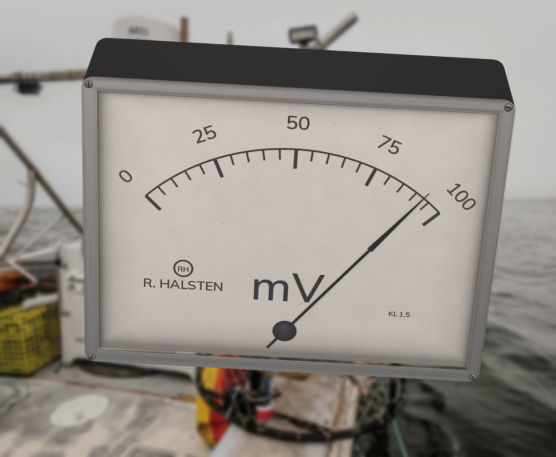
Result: 92.5 mV
